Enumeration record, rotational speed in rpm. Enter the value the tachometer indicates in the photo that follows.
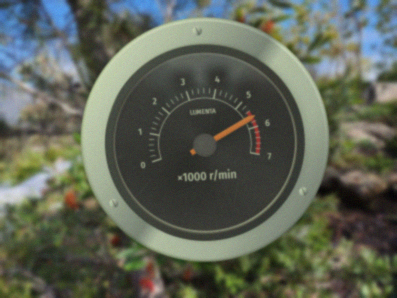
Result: 5600 rpm
